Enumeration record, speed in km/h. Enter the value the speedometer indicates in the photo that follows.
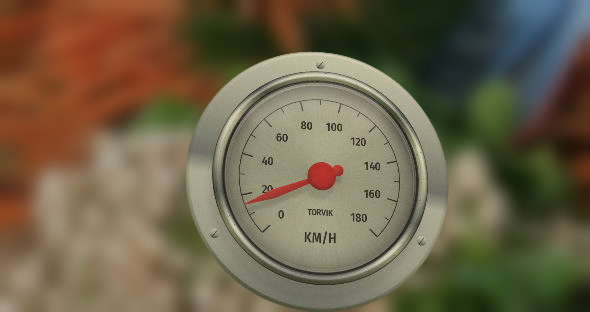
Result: 15 km/h
